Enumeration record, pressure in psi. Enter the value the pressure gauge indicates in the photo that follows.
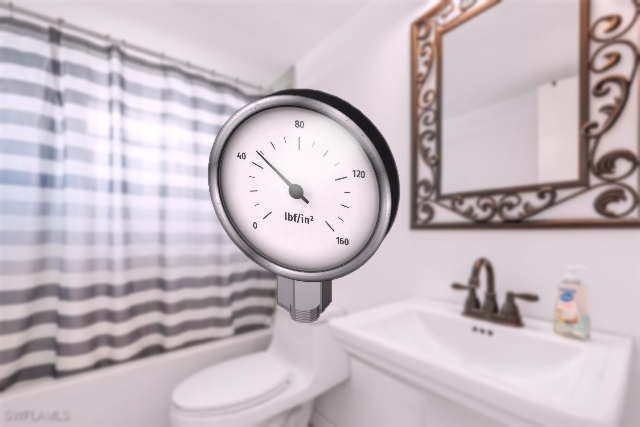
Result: 50 psi
